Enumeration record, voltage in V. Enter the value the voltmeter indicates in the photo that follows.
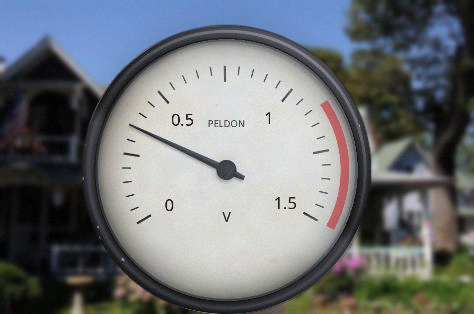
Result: 0.35 V
